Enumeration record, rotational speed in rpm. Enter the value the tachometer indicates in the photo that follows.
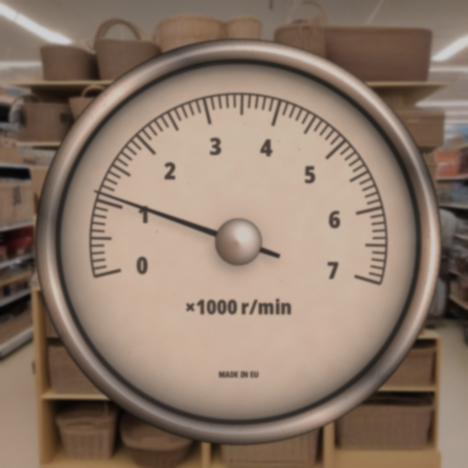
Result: 1100 rpm
